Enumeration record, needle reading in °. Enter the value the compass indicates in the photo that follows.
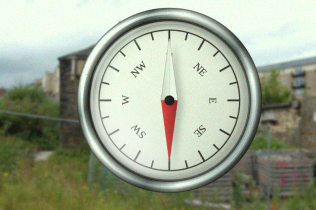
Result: 180 °
